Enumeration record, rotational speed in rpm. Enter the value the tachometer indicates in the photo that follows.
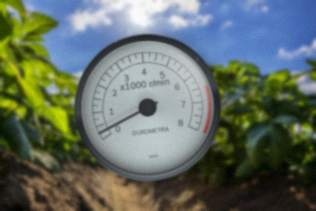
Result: 250 rpm
